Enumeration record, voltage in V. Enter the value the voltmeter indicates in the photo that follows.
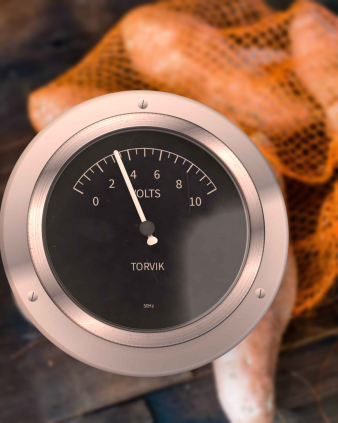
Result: 3.25 V
